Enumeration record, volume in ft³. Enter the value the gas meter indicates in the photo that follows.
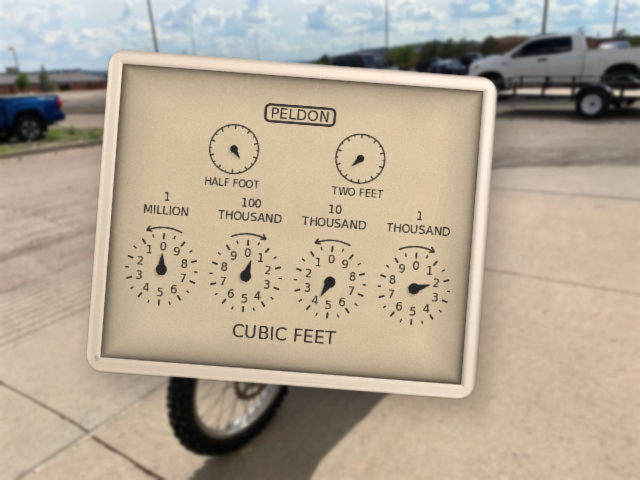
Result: 4200 ft³
